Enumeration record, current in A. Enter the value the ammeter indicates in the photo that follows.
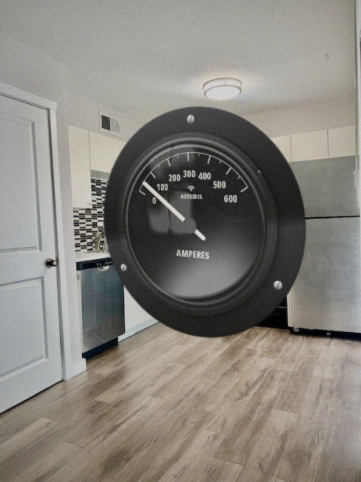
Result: 50 A
